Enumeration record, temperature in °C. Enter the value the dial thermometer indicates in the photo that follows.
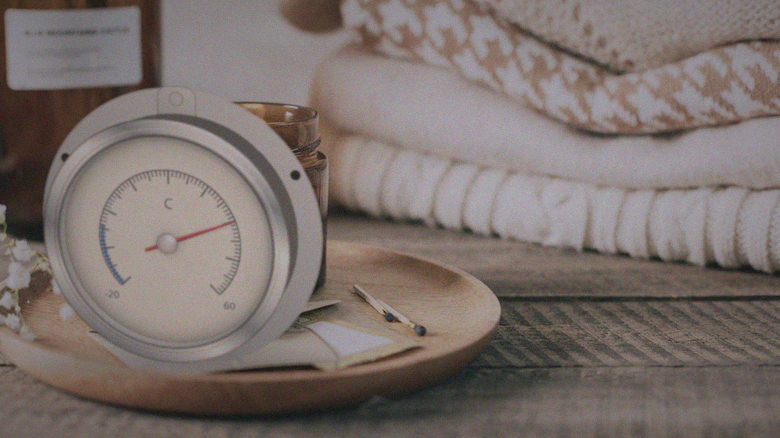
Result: 40 °C
